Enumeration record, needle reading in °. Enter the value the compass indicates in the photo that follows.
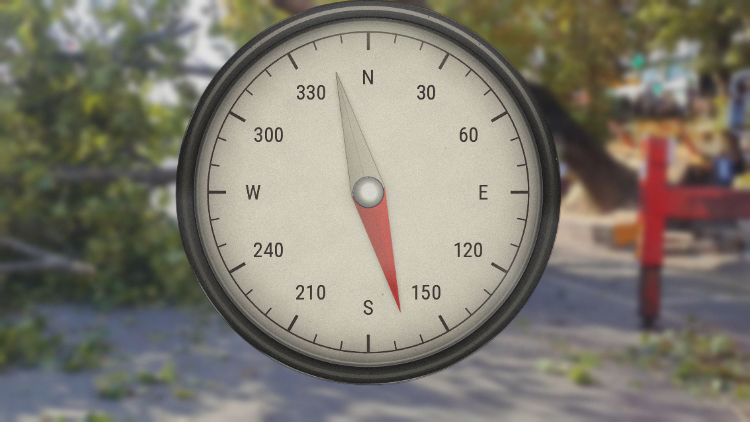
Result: 165 °
